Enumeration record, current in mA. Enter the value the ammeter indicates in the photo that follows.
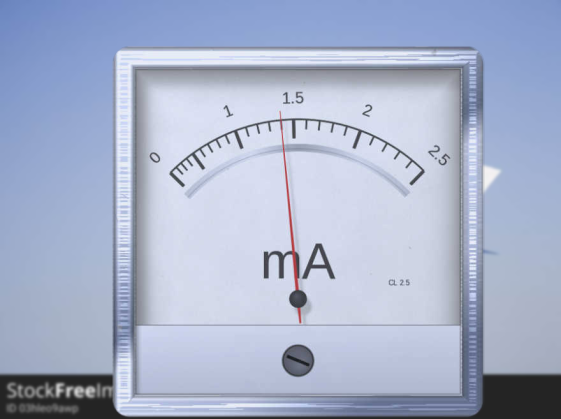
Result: 1.4 mA
